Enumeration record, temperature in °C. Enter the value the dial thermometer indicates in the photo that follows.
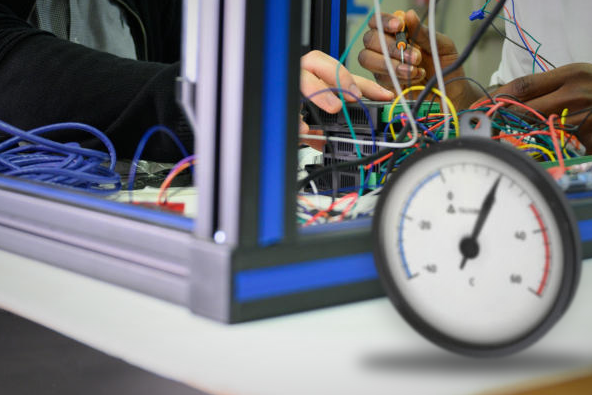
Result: 20 °C
